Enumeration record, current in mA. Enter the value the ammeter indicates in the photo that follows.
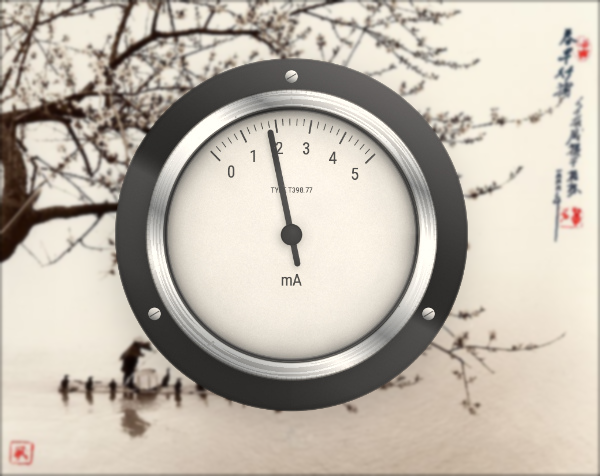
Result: 1.8 mA
